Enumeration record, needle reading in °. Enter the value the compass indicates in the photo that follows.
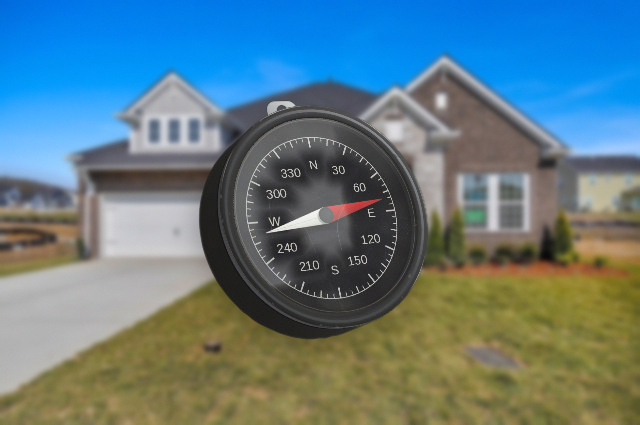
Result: 80 °
